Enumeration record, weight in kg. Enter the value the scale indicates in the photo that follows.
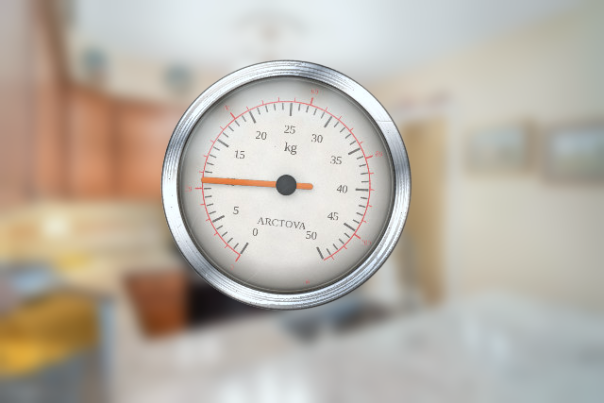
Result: 10 kg
